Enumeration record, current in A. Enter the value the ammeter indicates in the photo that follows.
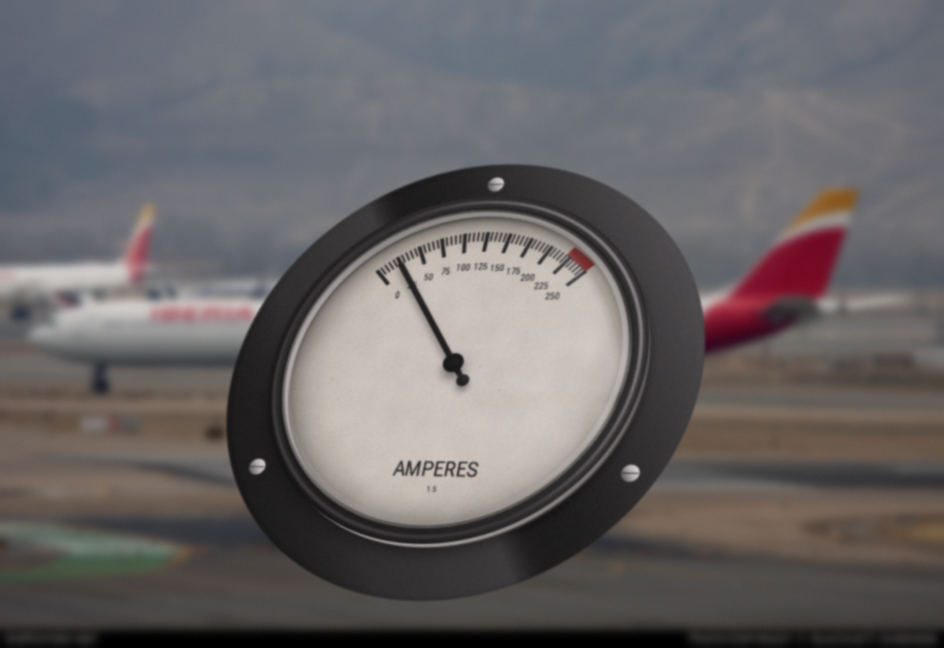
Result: 25 A
